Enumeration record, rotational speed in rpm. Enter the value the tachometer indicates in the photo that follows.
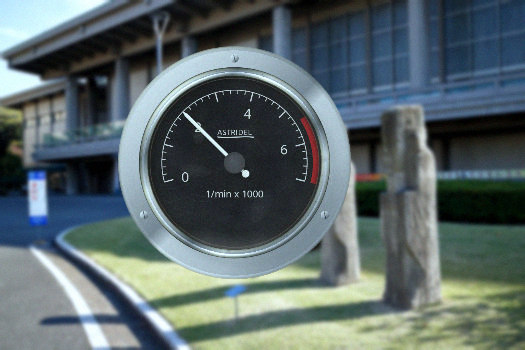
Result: 2000 rpm
